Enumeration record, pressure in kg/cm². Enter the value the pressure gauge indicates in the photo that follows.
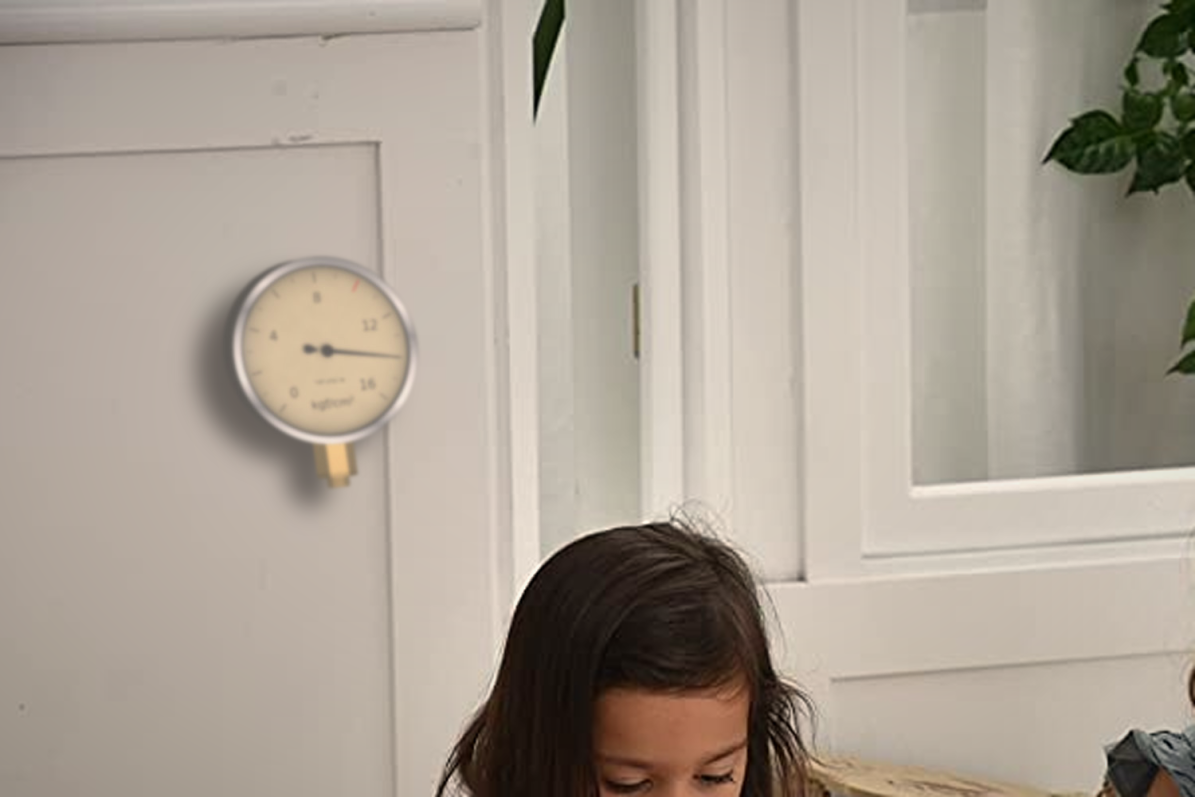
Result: 14 kg/cm²
